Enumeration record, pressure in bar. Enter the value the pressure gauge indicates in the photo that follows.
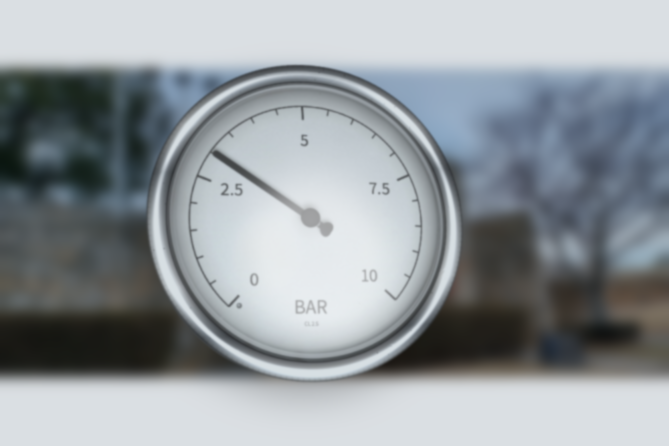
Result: 3 bar
